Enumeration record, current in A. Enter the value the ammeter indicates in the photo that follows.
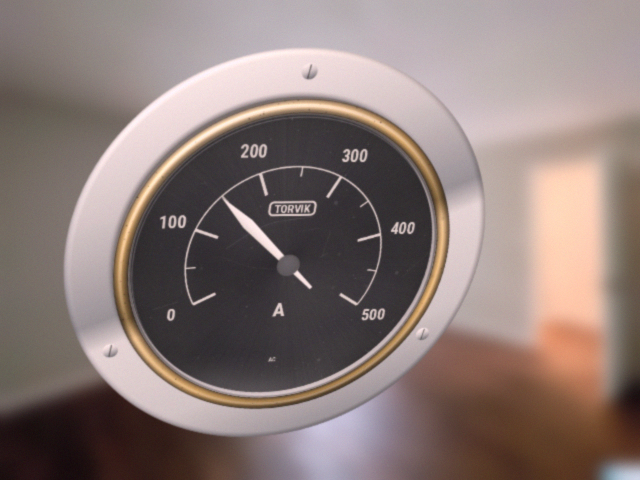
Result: 150 A
